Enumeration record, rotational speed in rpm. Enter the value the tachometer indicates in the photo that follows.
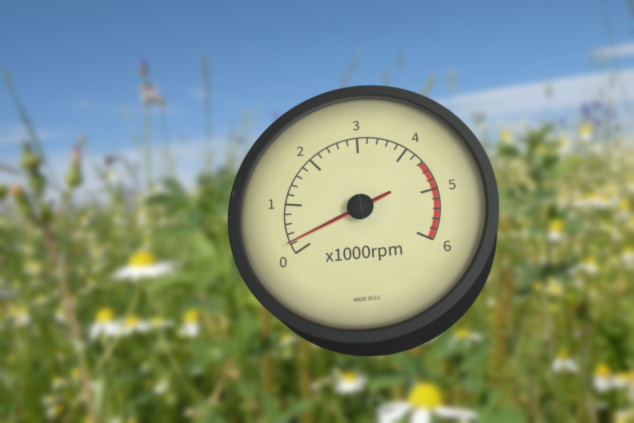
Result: 200 rpm
